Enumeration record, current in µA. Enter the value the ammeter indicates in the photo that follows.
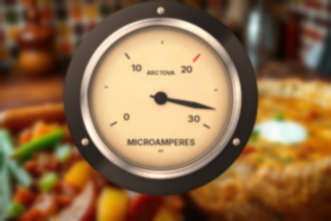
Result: 27.5 µA
